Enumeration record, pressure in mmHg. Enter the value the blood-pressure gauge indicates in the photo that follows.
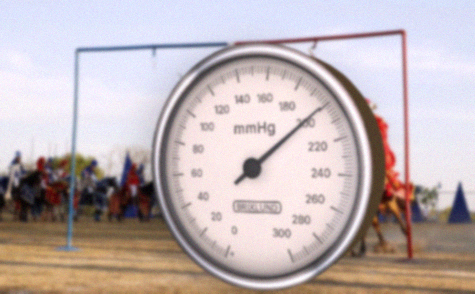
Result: 200 mmHg
